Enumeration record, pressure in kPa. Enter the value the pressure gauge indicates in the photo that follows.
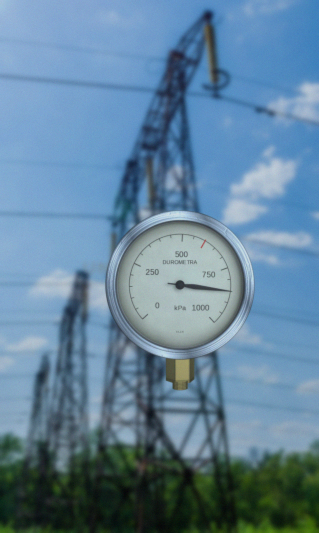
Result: 850 kPa
